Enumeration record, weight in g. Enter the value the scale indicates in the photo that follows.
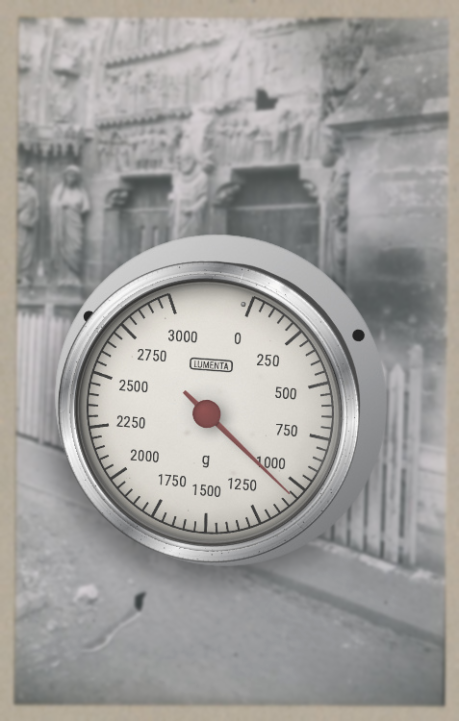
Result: 1050 g
